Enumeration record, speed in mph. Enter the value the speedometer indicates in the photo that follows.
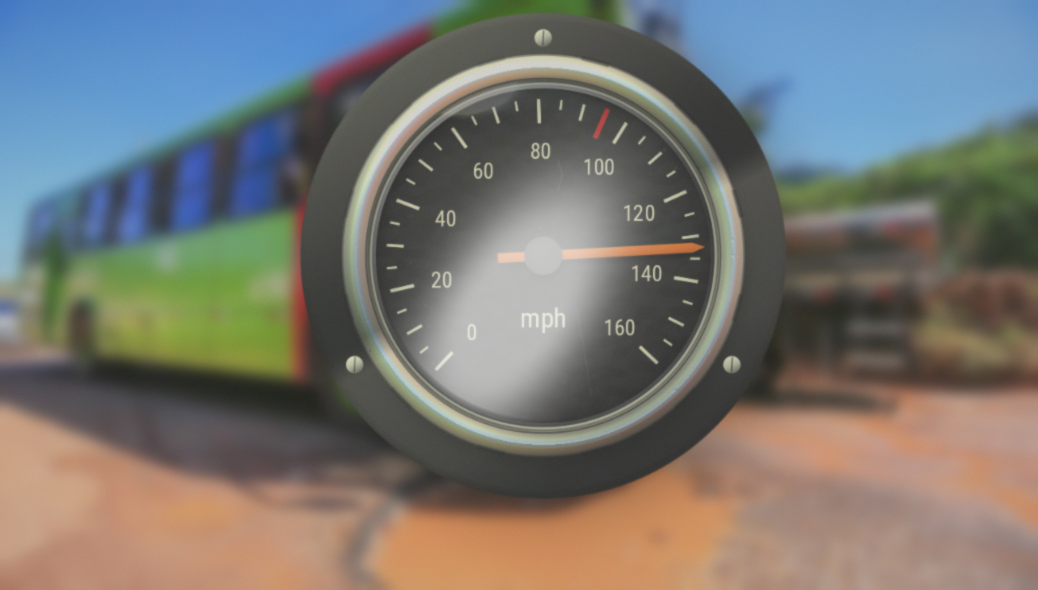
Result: 132.5 mph
